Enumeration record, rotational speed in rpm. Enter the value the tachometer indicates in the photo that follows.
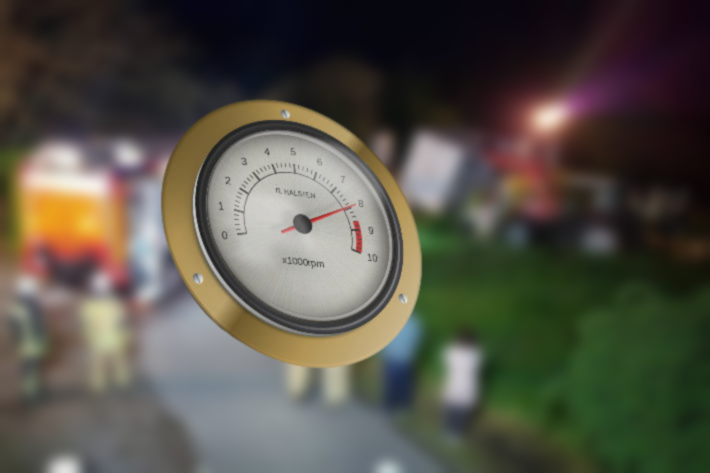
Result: 8000 rpm
